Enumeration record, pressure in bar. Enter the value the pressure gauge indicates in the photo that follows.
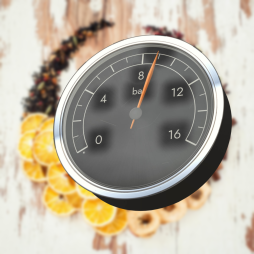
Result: 9 bar
